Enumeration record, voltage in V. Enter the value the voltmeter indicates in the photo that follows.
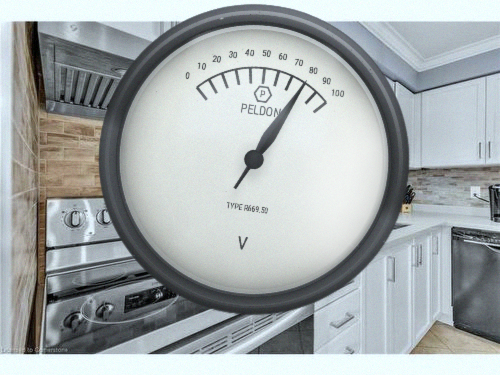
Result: 80 V
